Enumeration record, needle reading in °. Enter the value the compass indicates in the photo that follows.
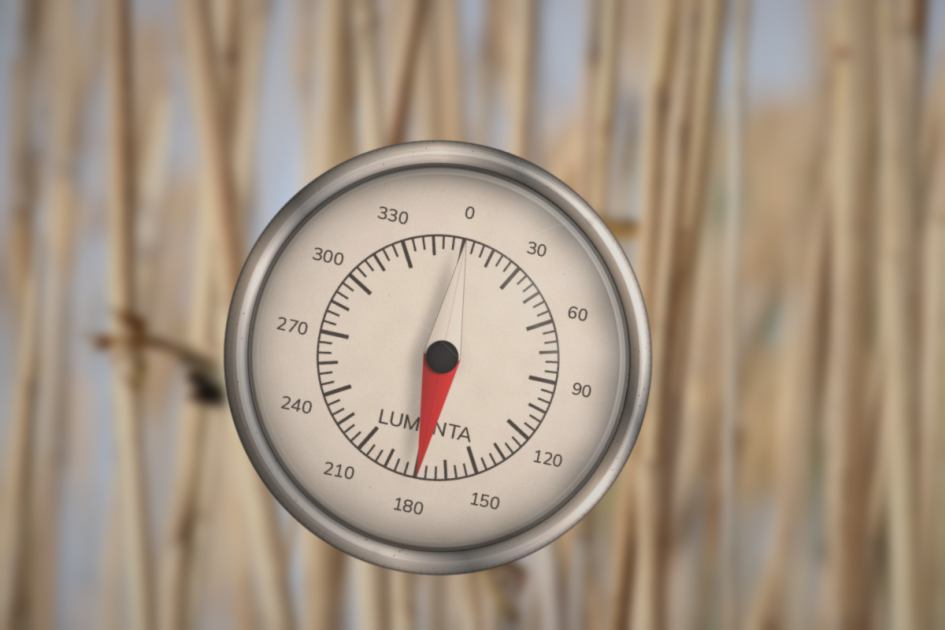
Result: 180 °
